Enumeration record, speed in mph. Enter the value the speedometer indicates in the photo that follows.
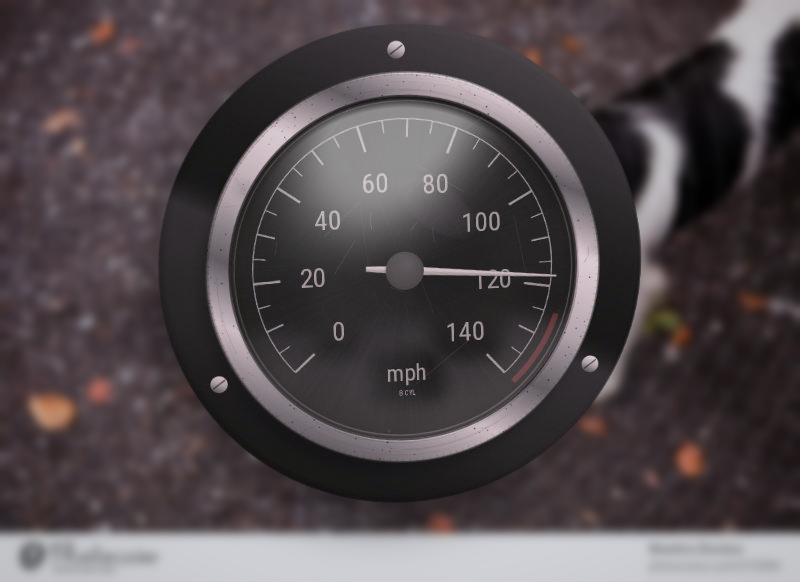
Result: 117.5 mph
